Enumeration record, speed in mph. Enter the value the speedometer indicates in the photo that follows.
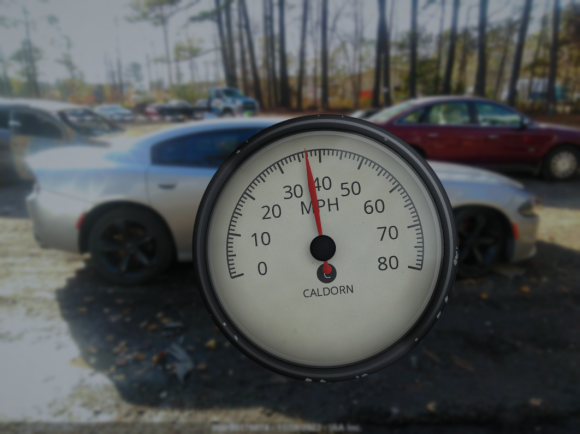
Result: 37 mph
